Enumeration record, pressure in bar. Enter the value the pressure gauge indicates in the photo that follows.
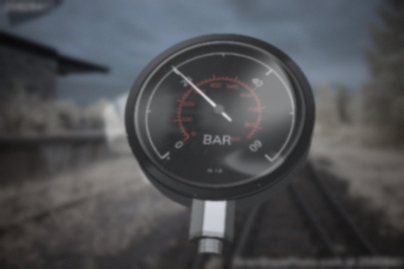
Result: 20 bar
